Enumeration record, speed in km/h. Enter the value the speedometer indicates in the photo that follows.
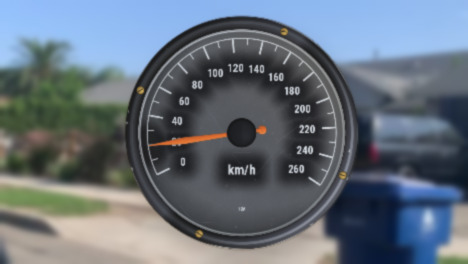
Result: 20 km/h
